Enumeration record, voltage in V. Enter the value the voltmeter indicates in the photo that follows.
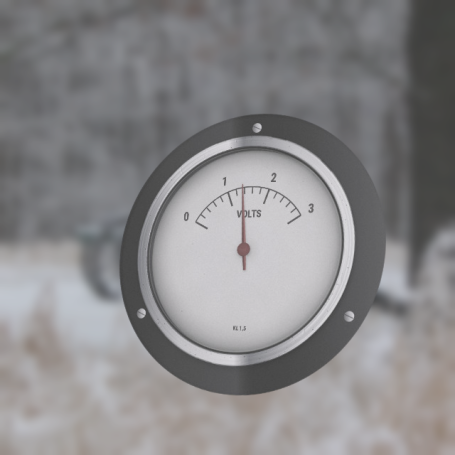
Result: 1.4 V
